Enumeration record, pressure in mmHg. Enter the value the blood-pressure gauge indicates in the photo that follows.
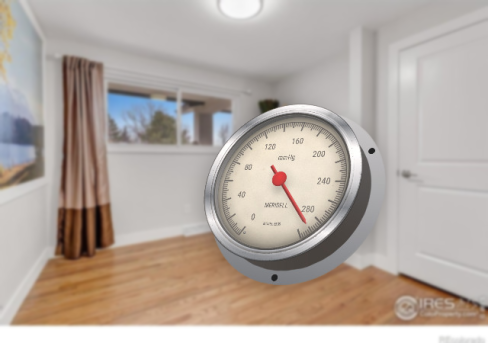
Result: 290 mmHg
